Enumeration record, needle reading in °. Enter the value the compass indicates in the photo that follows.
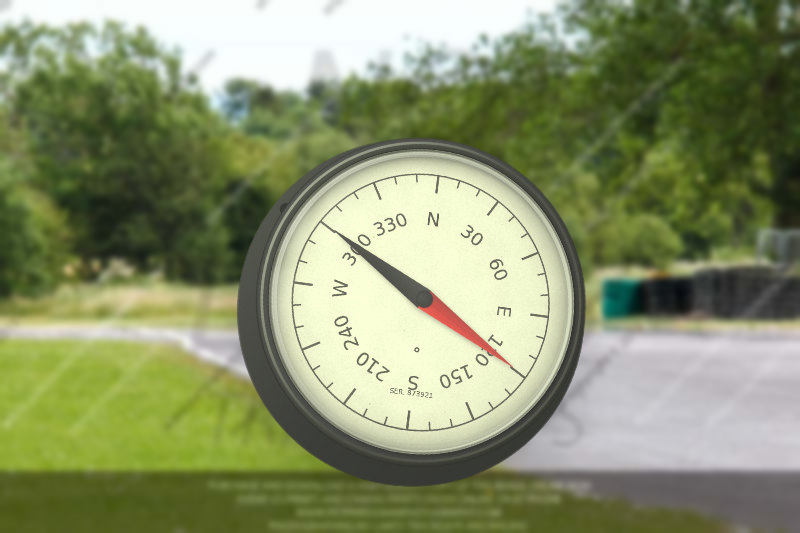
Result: 120 °
